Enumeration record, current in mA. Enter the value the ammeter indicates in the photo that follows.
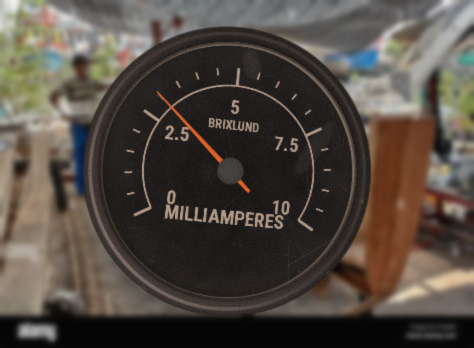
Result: 3 mA
